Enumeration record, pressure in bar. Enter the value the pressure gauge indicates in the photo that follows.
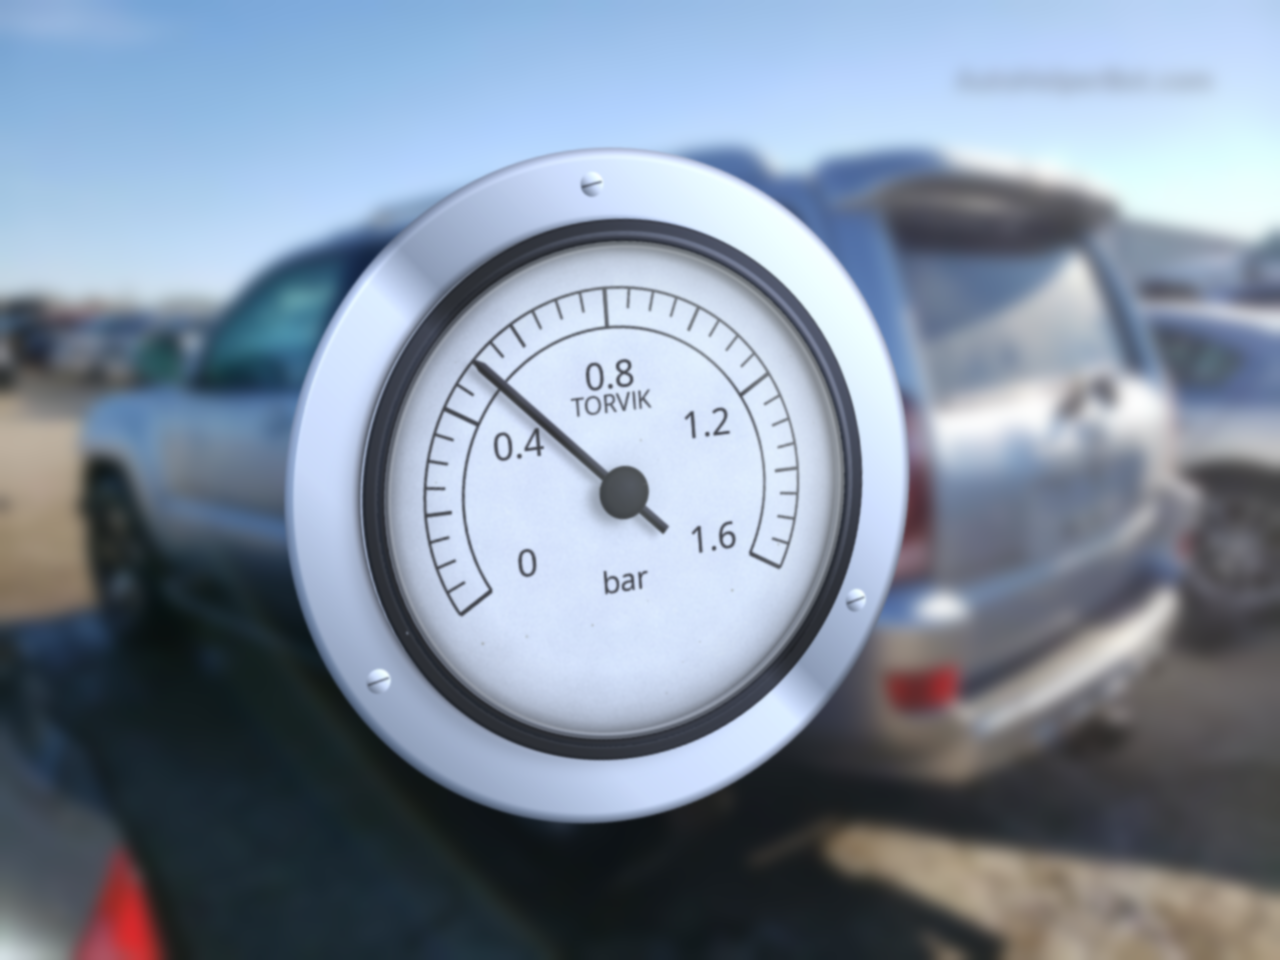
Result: 0.5 bar
